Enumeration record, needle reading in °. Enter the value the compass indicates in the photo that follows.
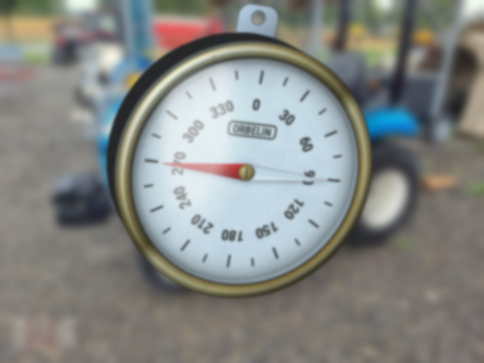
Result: 270 °
